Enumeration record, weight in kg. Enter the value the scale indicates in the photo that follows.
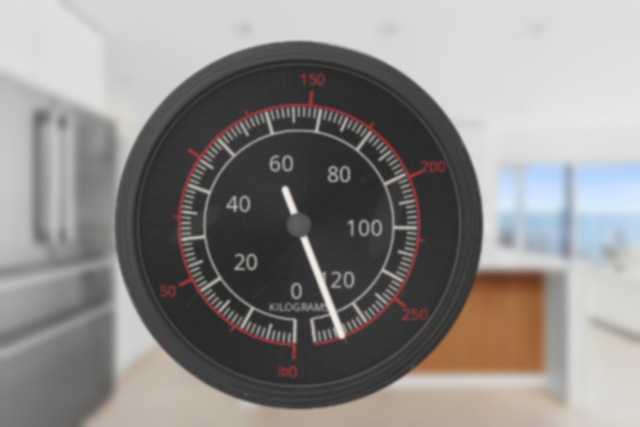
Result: 125 kg
